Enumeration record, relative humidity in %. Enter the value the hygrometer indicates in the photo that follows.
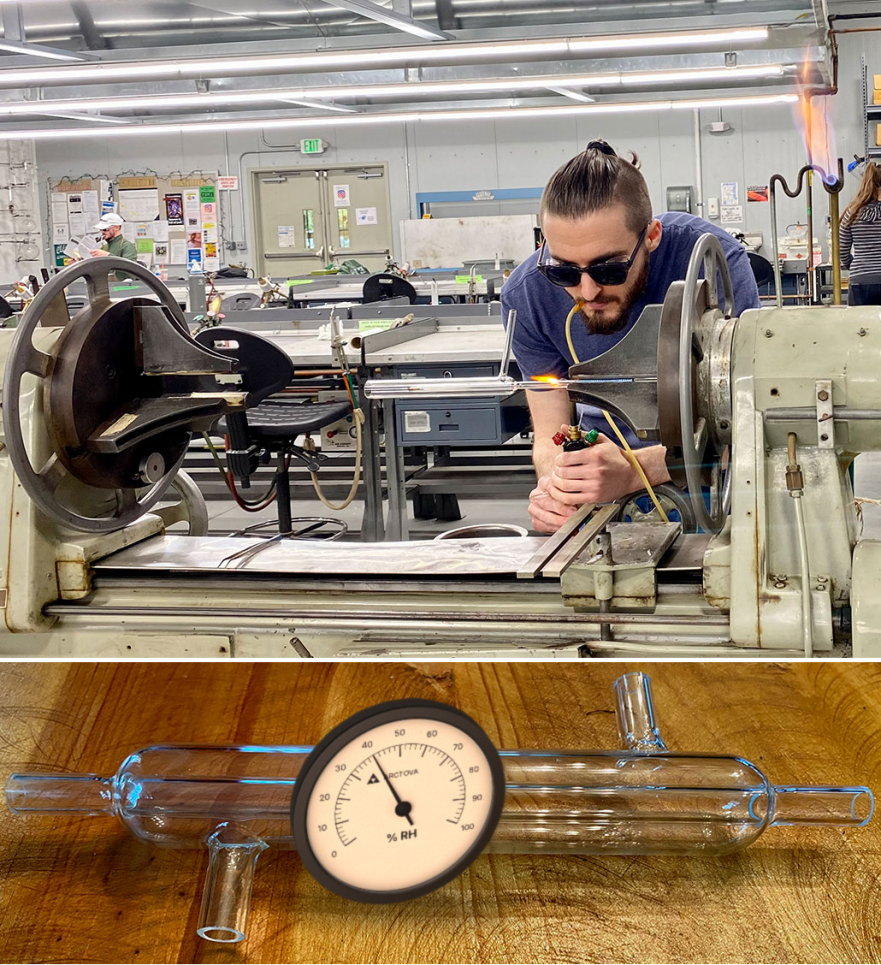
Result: 40 %
